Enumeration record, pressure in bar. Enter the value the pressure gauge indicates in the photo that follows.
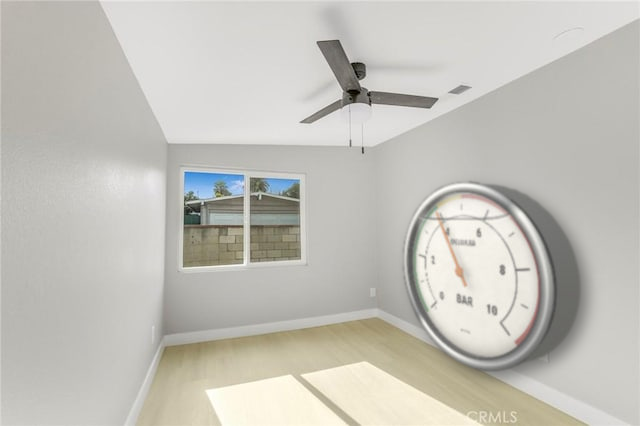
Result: 4 bar
